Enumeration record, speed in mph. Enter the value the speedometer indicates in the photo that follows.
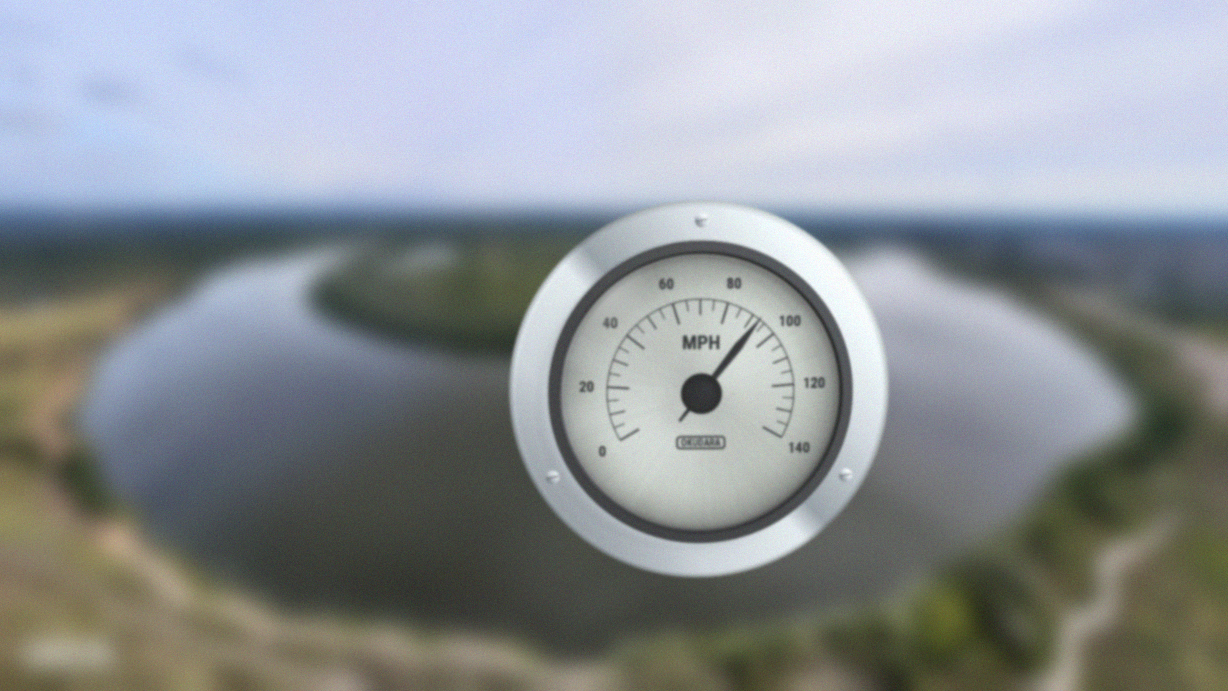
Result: 92.5 mph
